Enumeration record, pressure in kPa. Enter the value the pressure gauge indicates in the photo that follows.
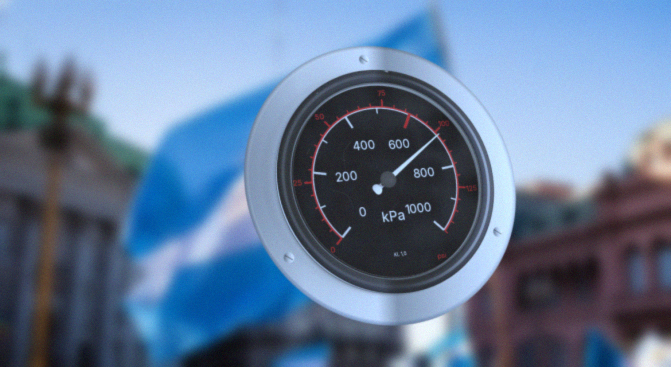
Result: 700 kPa
